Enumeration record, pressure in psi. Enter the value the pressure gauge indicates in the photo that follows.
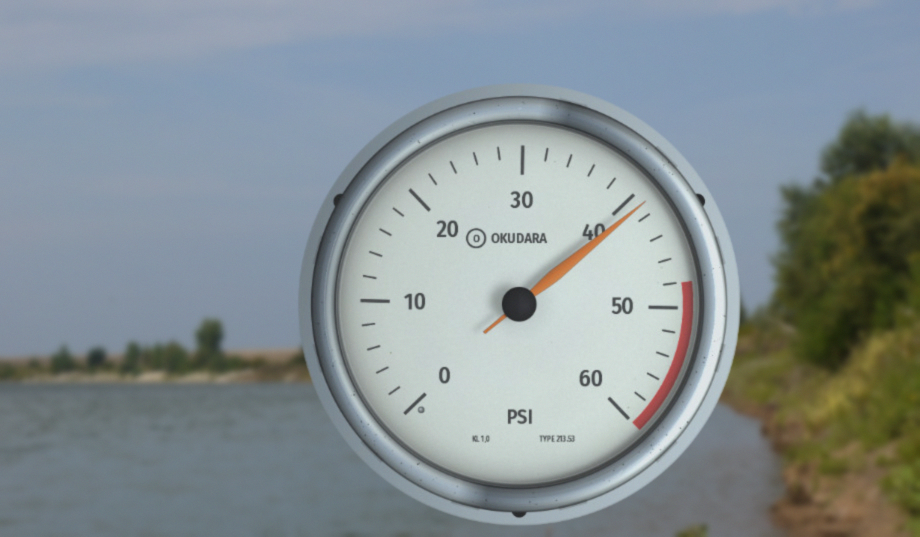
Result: 41 psi
